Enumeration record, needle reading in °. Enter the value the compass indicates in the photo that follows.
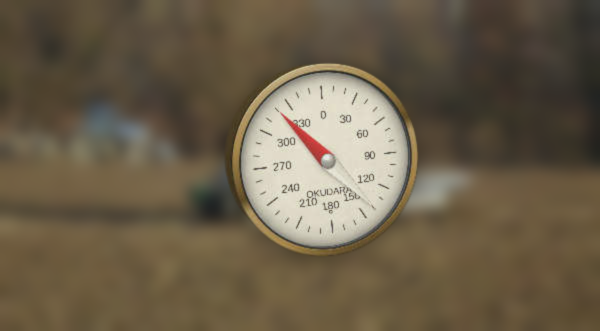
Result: 320 °
